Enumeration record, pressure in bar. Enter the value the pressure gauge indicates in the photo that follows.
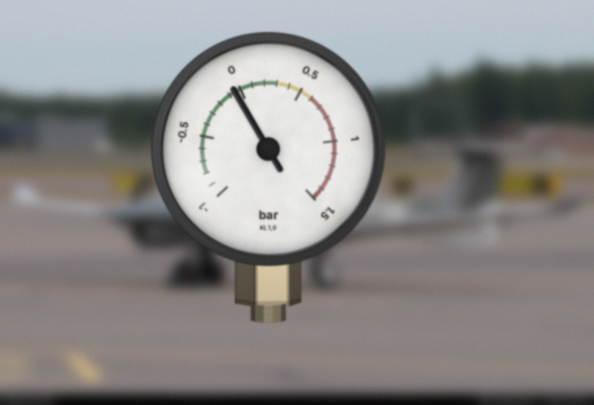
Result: -0.05 bar
